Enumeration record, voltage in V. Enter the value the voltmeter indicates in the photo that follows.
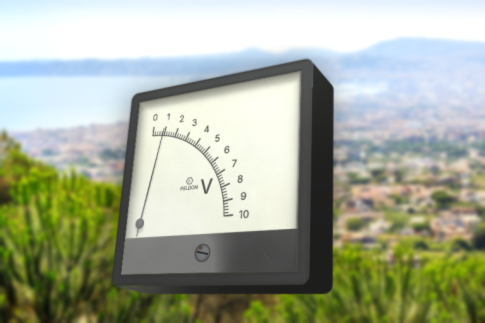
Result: 1 V
